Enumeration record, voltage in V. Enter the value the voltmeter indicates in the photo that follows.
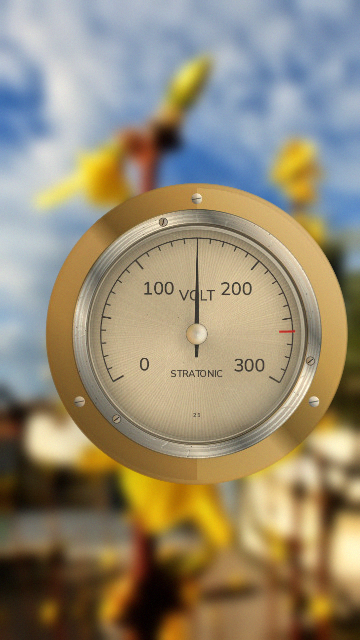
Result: 150 V
